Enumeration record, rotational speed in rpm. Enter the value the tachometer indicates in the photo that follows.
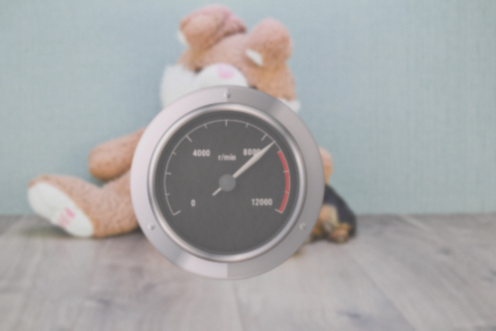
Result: 8500 rpm
